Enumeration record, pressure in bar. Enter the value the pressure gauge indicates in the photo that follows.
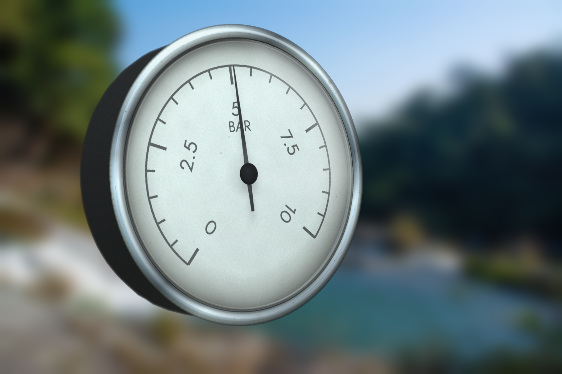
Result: 5 bar
